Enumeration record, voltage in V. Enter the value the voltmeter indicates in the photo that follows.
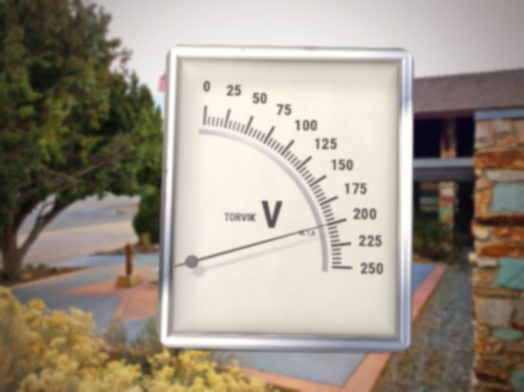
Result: 200 V
